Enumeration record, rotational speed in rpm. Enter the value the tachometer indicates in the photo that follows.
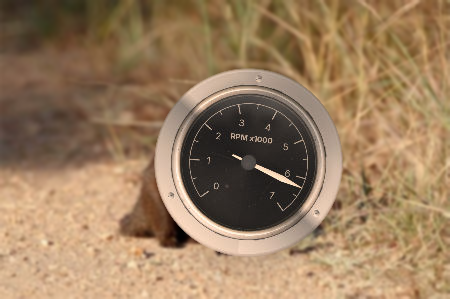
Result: 6250 rpm
